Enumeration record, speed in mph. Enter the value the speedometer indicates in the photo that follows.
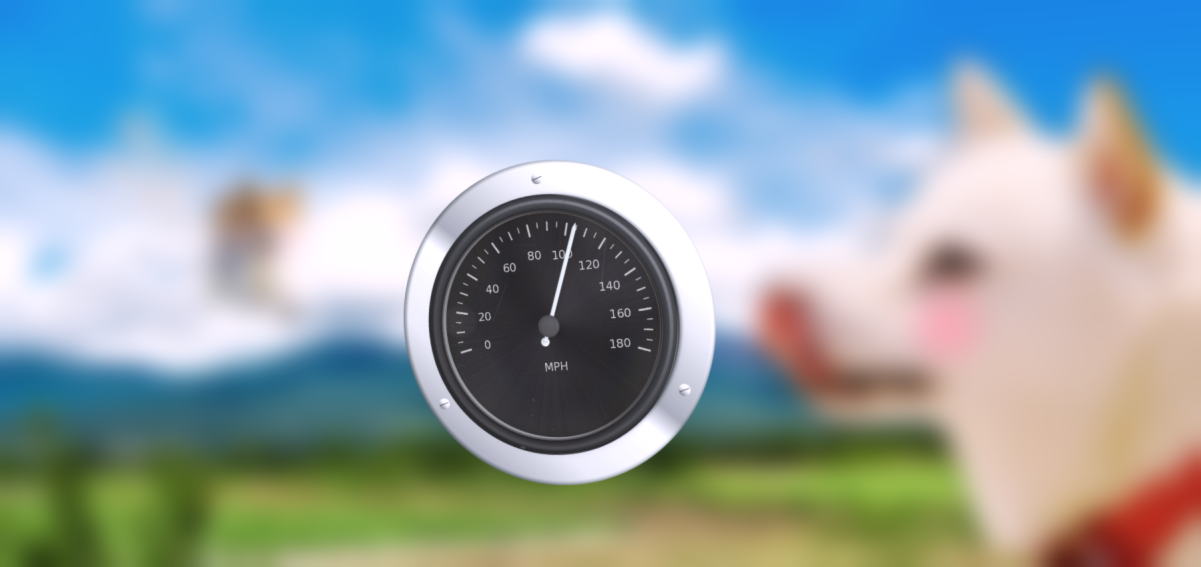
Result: 105 mph
